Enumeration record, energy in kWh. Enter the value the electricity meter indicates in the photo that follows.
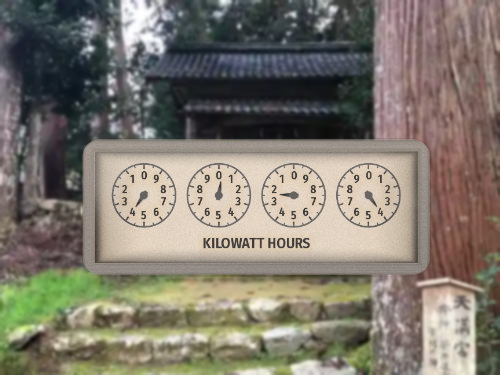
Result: 4024 kWh
